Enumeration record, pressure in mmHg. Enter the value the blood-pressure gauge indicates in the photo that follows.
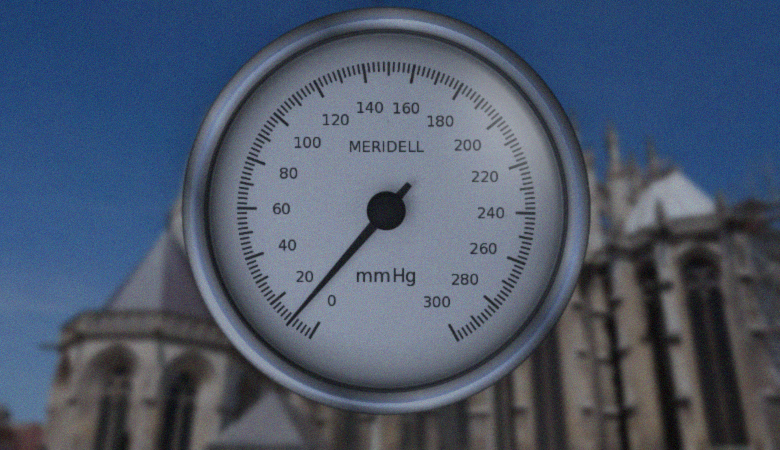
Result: 10 mmHg
